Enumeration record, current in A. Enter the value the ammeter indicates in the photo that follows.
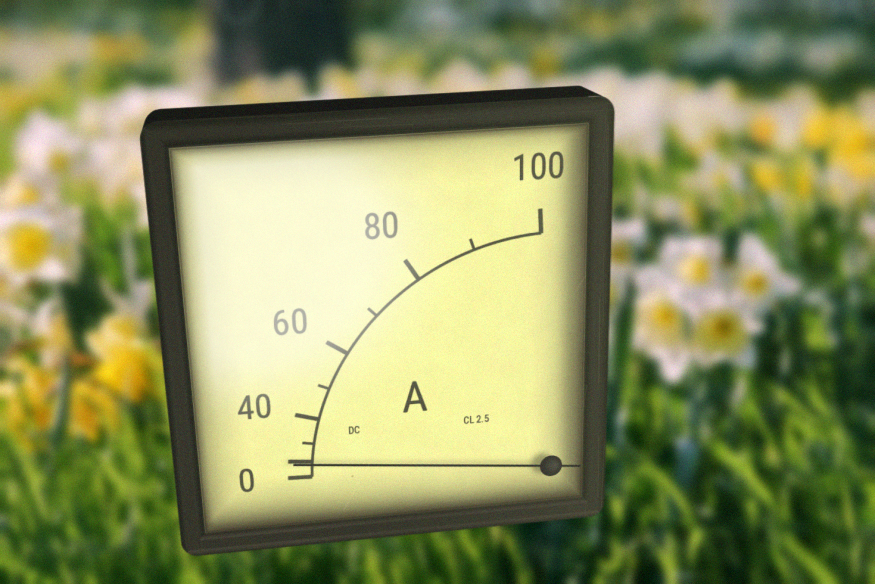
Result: 20 A
